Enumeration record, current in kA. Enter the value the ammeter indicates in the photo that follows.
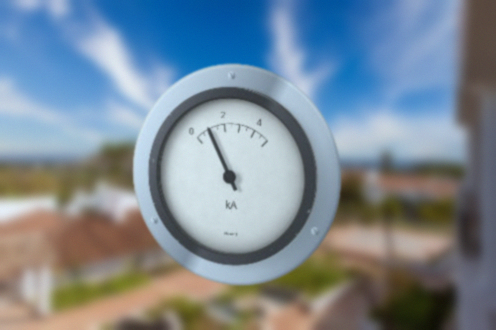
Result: 1 kA
